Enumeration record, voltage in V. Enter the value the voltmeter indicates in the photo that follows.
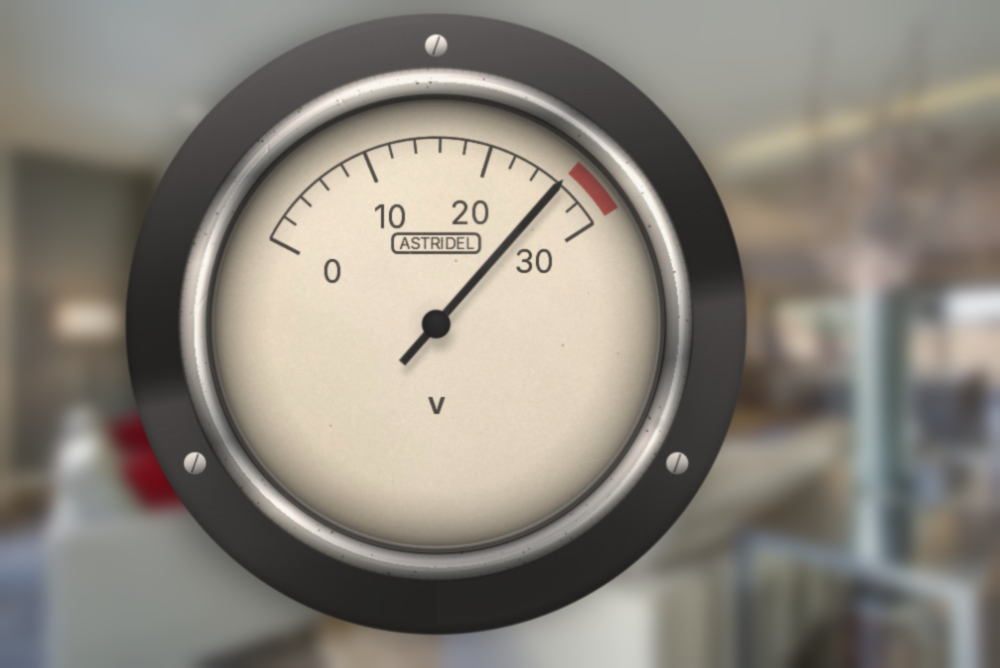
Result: 26 V
